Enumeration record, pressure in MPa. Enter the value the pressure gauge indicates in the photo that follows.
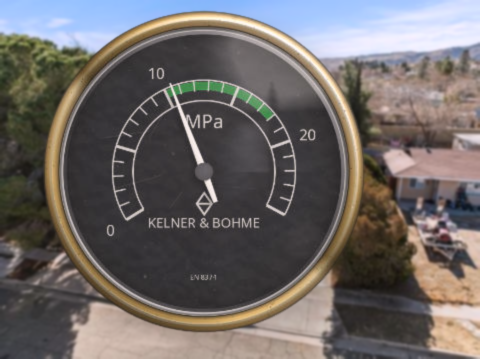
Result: 10.5 MPa
